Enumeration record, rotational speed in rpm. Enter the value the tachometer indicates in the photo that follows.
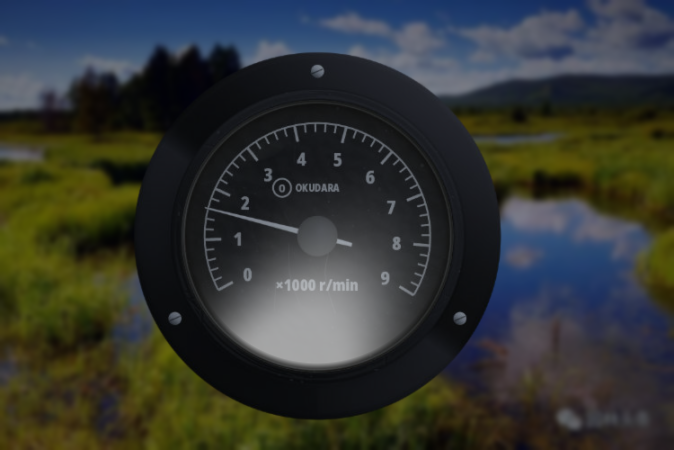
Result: 1600 rpm
